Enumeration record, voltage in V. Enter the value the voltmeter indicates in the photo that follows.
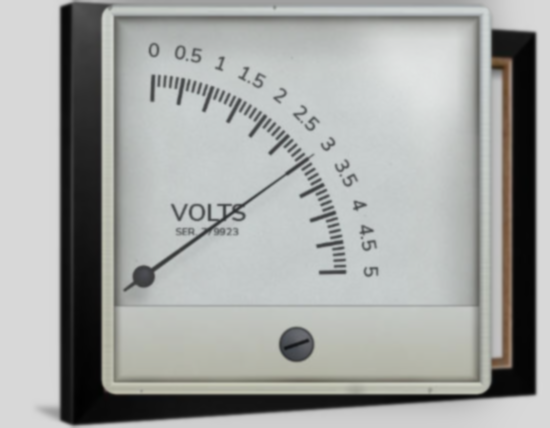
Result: 3 V
